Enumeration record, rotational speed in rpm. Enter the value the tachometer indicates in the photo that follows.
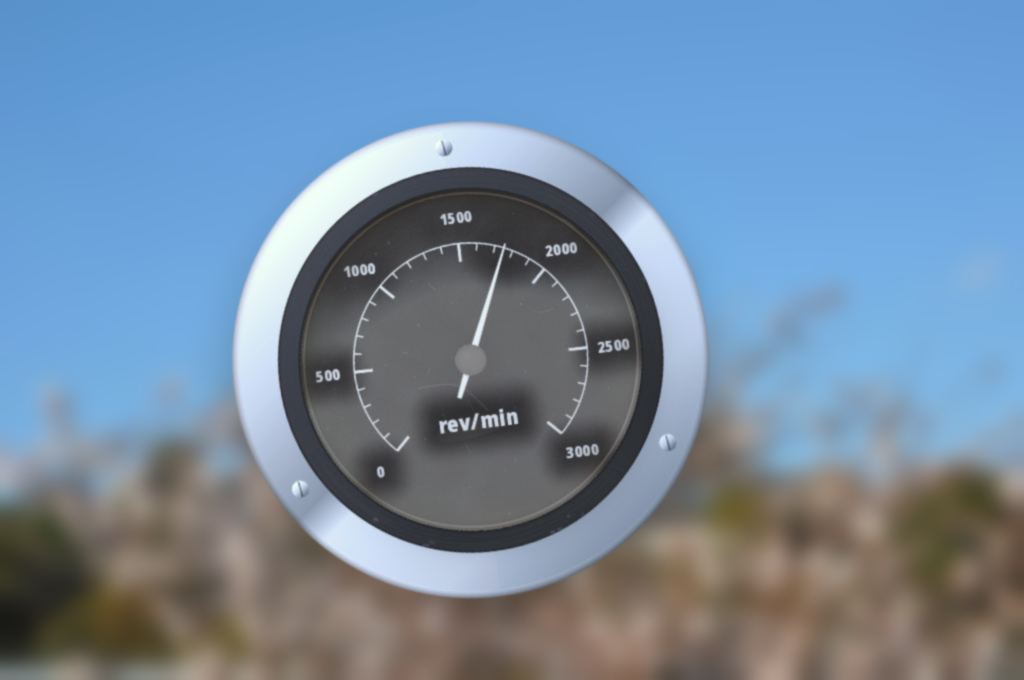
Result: 1750 rpm
